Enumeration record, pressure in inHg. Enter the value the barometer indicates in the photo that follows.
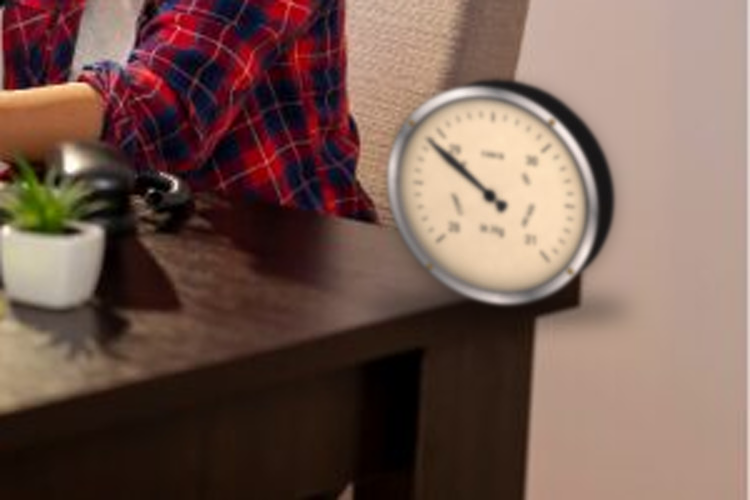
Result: 28.9 inHg
